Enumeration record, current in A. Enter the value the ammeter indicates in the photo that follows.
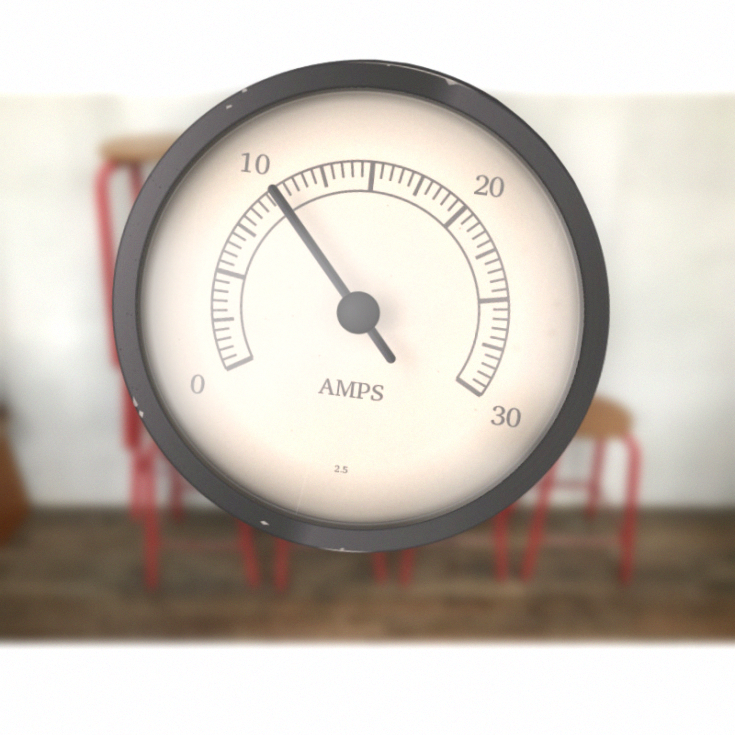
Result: 10 A
